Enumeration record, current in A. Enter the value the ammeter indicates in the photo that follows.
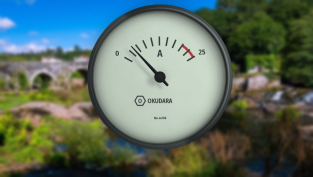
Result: 3.75 A
